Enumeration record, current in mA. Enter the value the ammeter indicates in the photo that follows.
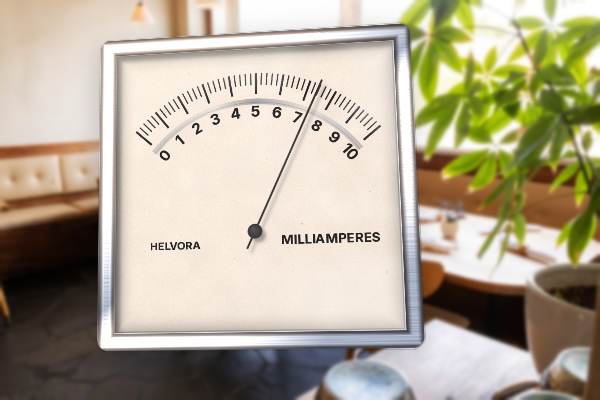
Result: 7.4 mA
